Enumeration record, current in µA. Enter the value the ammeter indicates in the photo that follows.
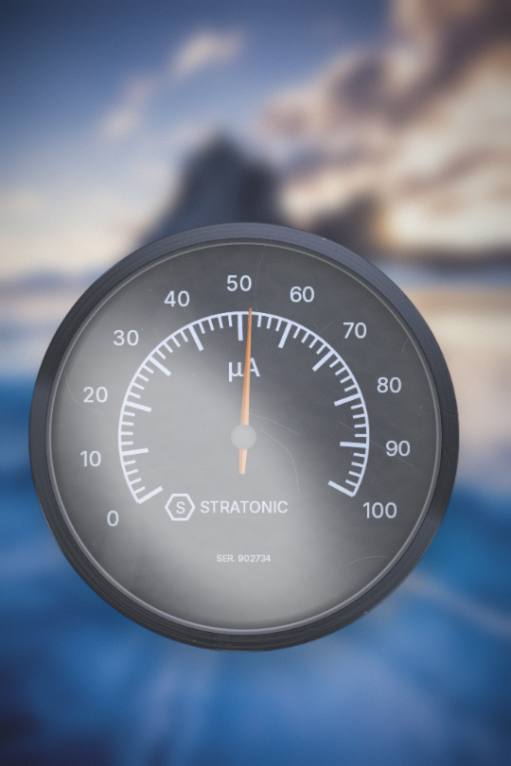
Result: 52 µA
